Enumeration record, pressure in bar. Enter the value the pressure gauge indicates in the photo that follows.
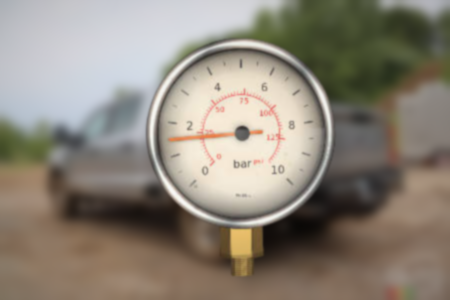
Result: 1.5 bar
